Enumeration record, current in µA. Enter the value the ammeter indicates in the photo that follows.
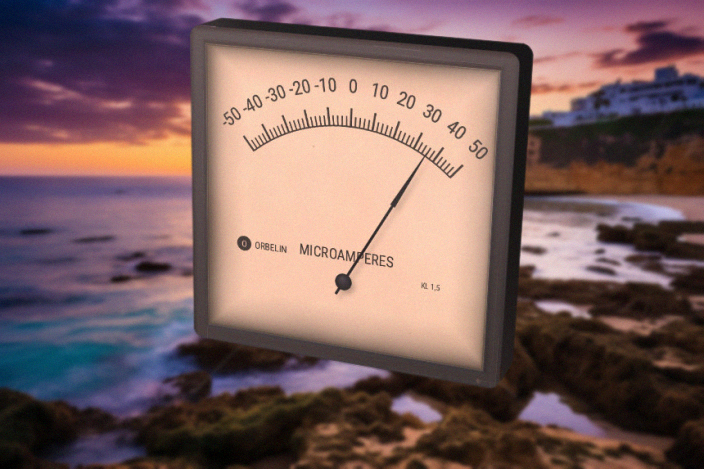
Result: 36 µA
